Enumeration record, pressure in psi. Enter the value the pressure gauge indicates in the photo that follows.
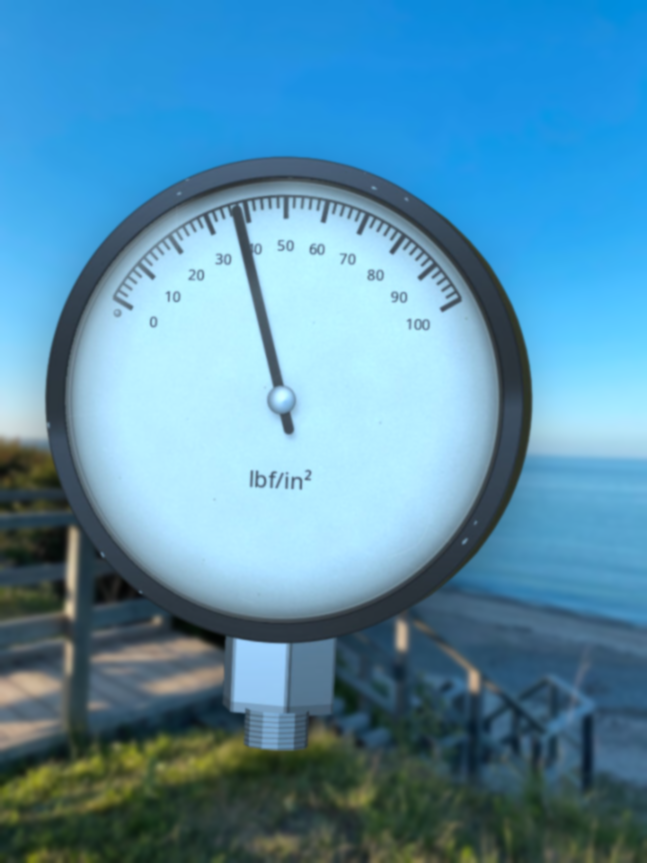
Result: 38 psi
